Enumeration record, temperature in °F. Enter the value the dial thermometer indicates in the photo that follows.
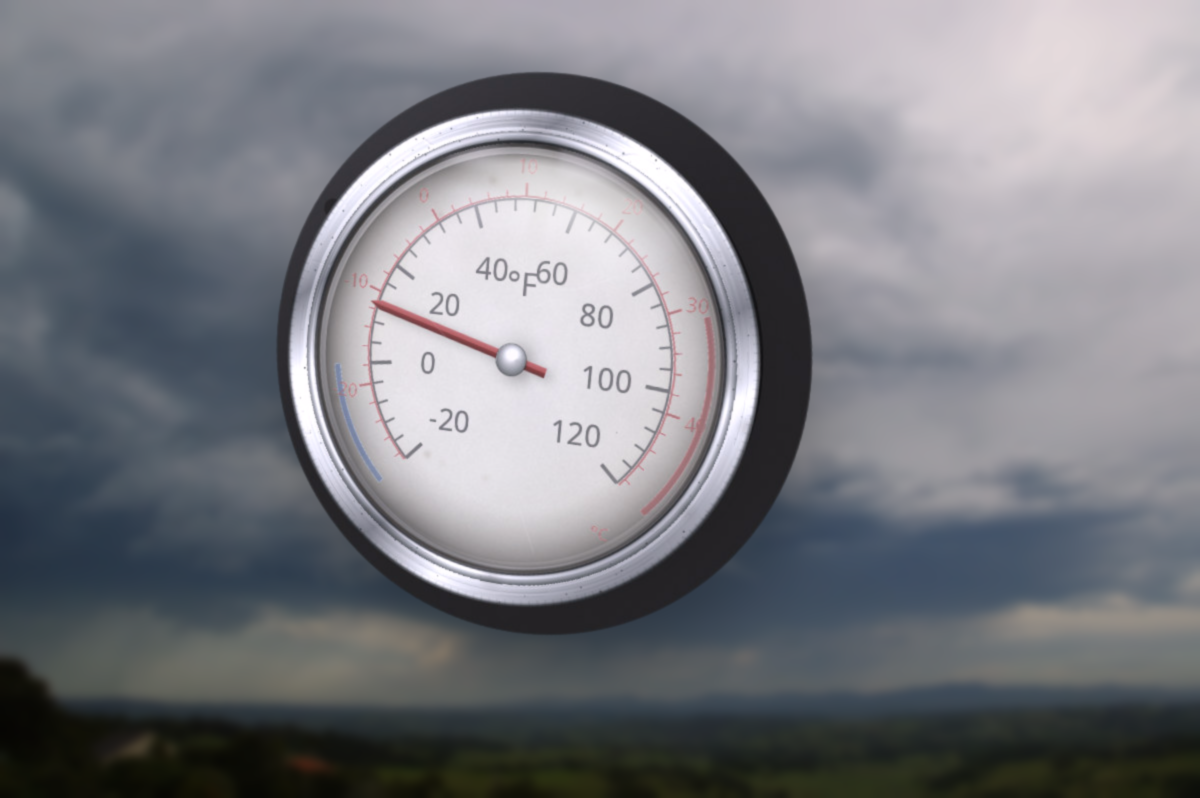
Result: 12 °F
